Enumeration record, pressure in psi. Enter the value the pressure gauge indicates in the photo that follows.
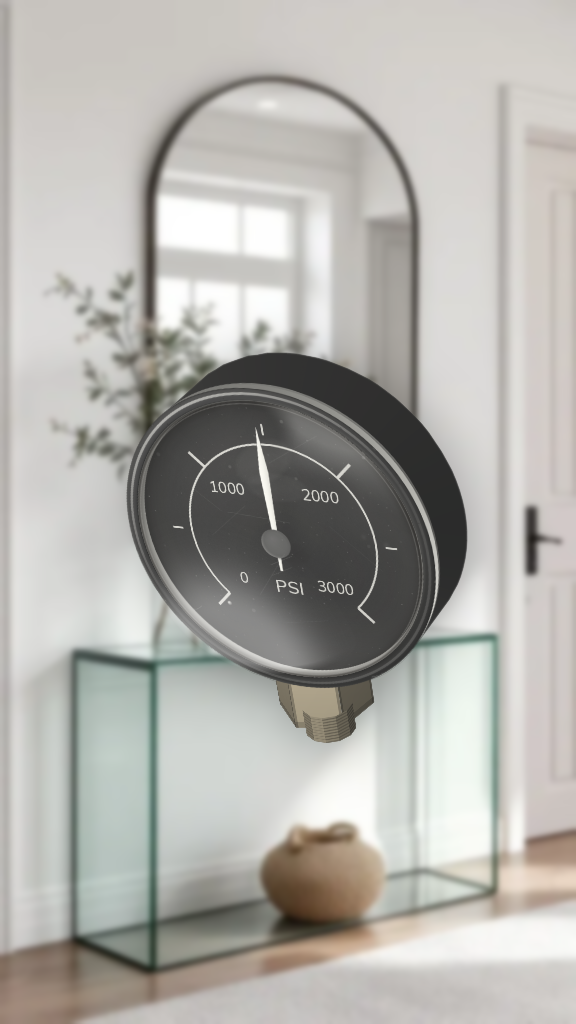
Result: 1500 psi
